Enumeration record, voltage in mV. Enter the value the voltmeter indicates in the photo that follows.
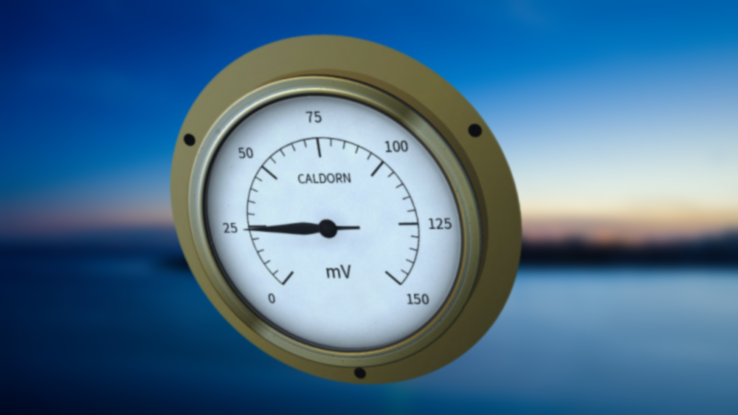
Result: 25 mV
